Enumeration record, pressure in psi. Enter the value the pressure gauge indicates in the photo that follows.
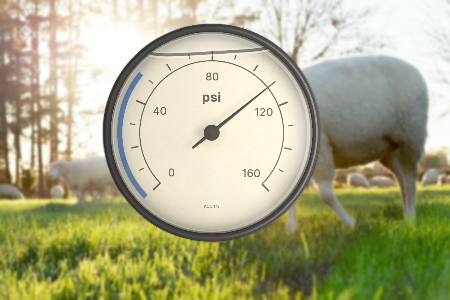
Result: 110 psi
